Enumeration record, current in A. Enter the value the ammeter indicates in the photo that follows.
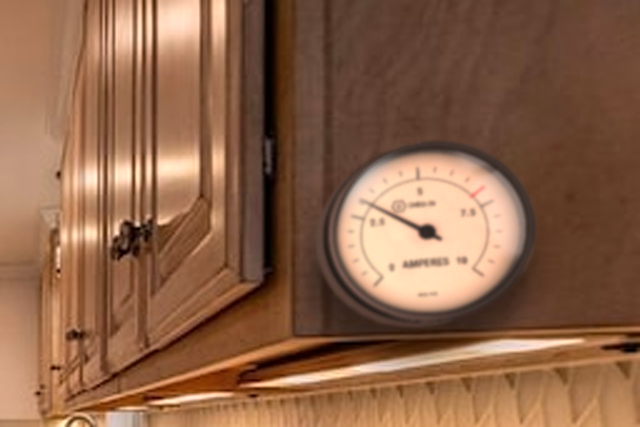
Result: 3 A
